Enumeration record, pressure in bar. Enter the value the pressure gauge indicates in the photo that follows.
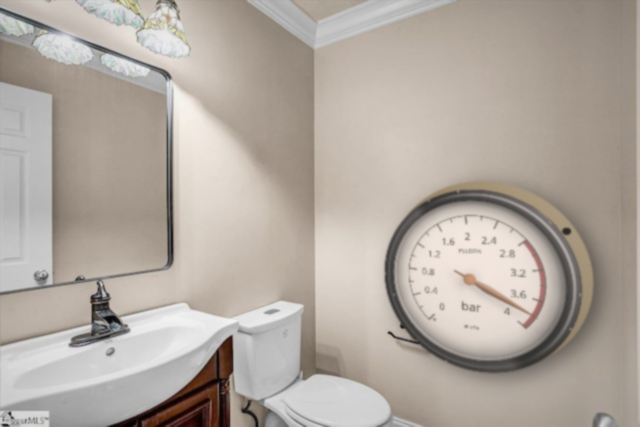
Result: 3.8 bar
